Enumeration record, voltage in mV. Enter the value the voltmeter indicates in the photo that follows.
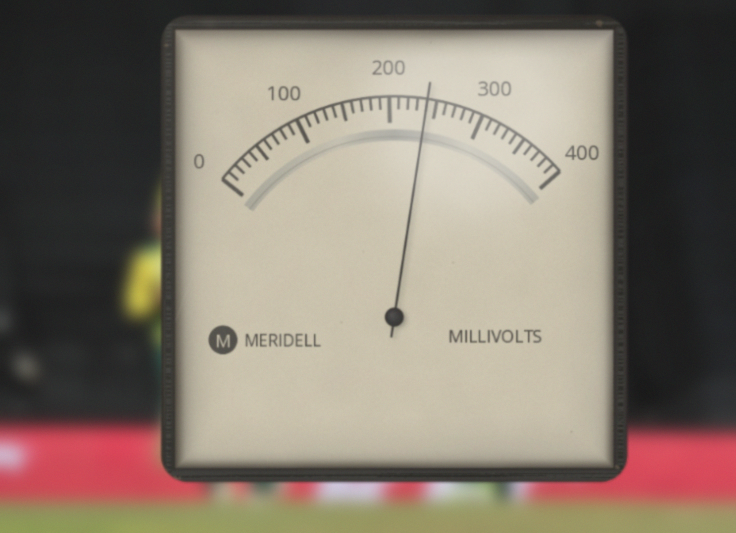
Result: 240 mV
